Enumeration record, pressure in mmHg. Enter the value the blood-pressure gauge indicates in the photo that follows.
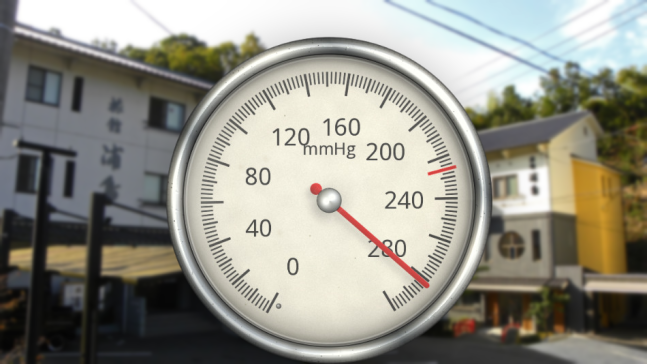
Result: 282 mmHg
